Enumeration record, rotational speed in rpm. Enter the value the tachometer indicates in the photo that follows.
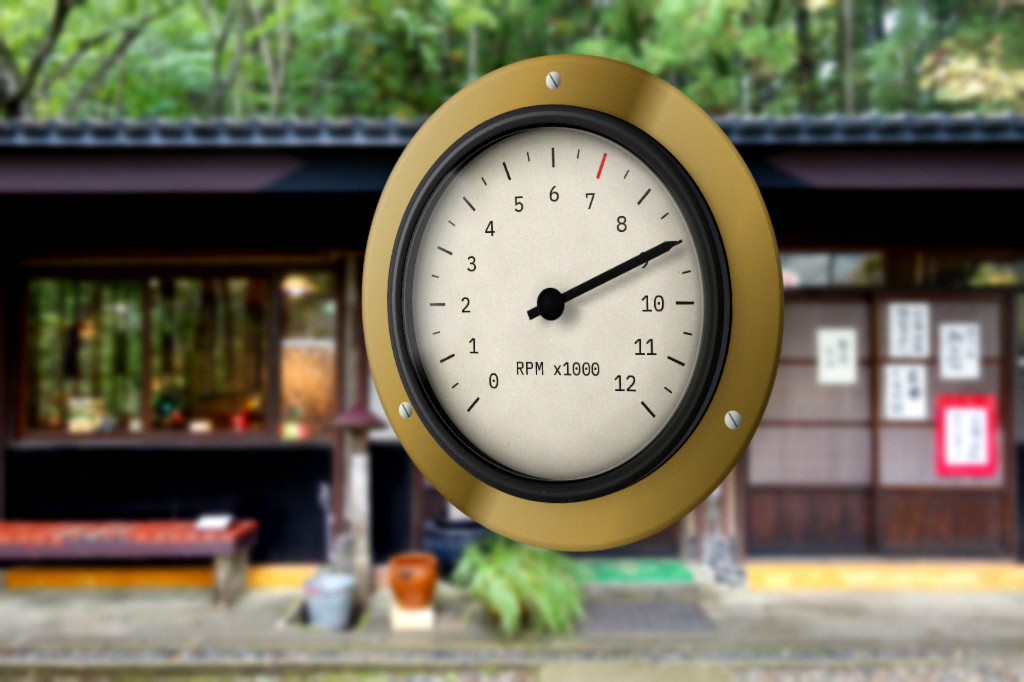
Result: 9000 rpm
